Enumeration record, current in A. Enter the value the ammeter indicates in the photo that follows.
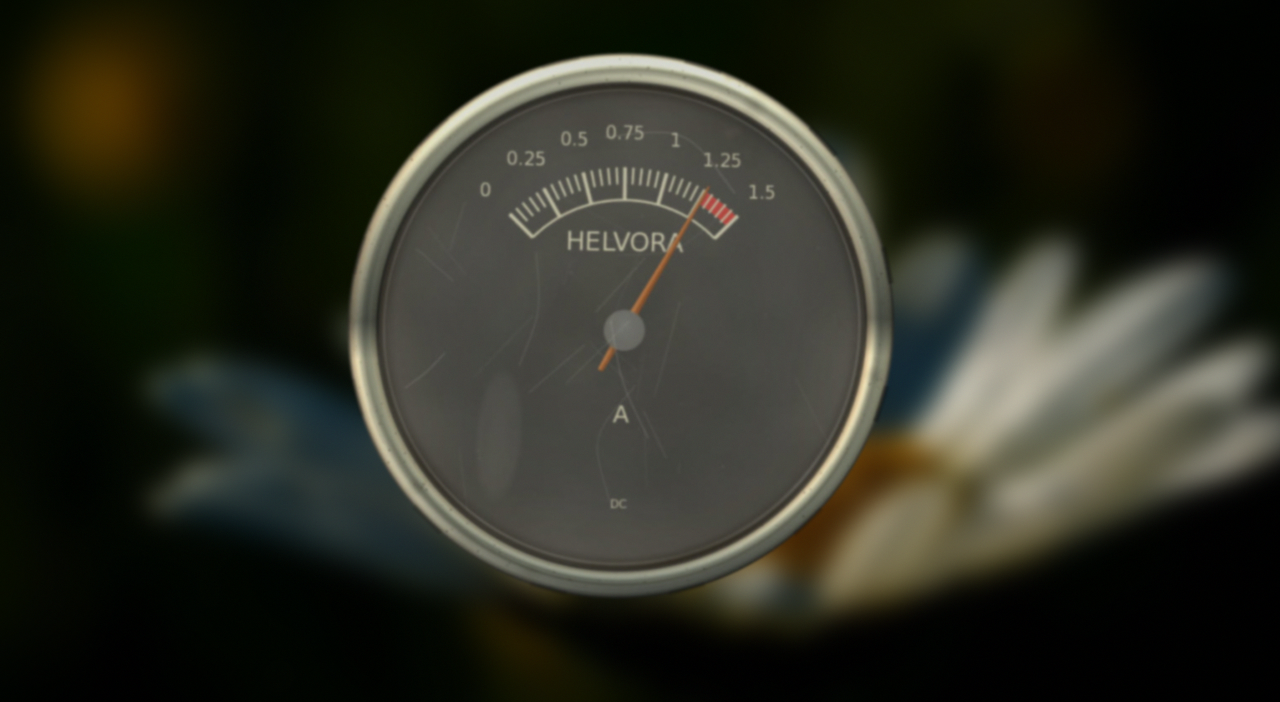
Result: 1.25 A
